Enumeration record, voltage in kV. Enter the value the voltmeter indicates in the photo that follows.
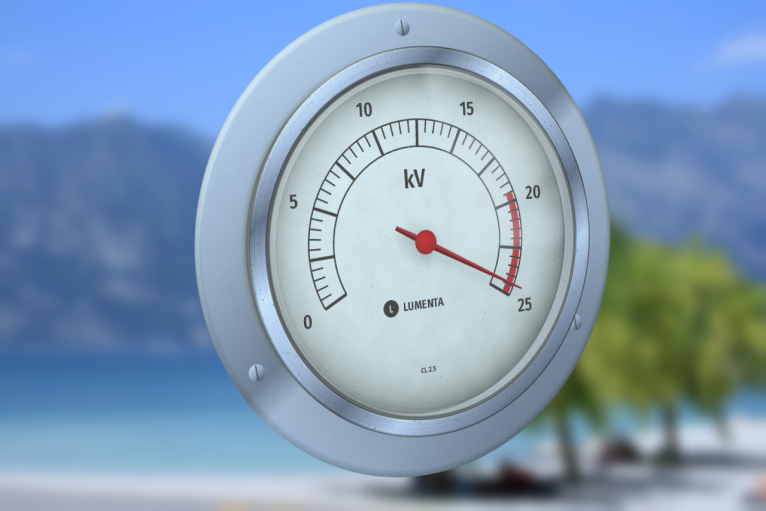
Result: 24.5 kV
